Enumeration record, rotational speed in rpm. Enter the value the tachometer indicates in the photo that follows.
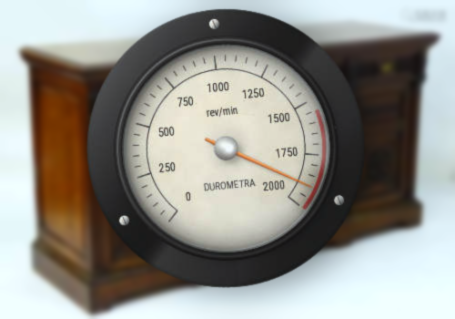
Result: 1900 rpm
